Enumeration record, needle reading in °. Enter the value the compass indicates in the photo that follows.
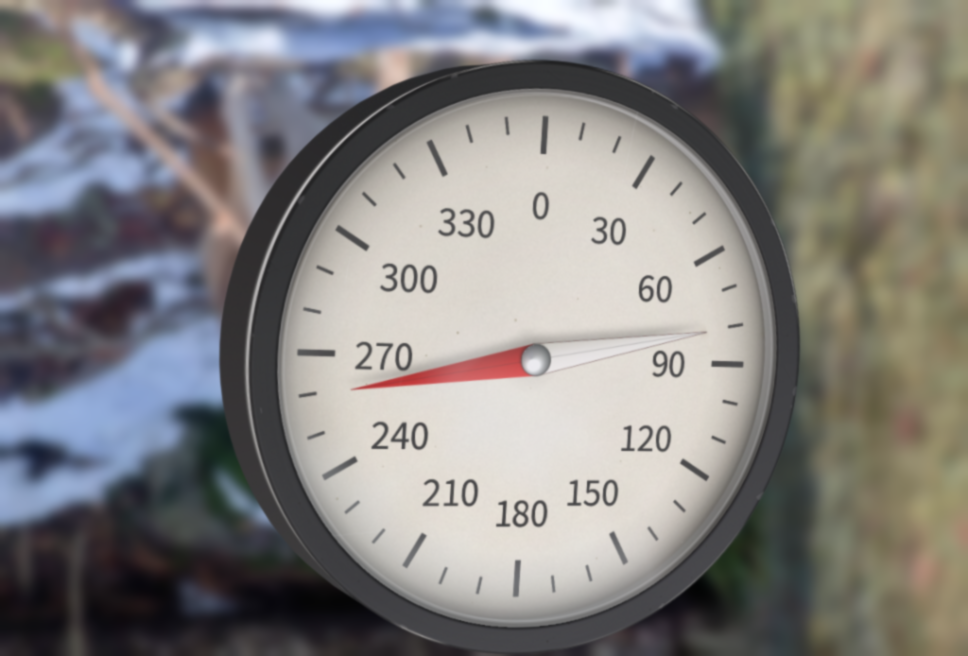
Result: 260 °
